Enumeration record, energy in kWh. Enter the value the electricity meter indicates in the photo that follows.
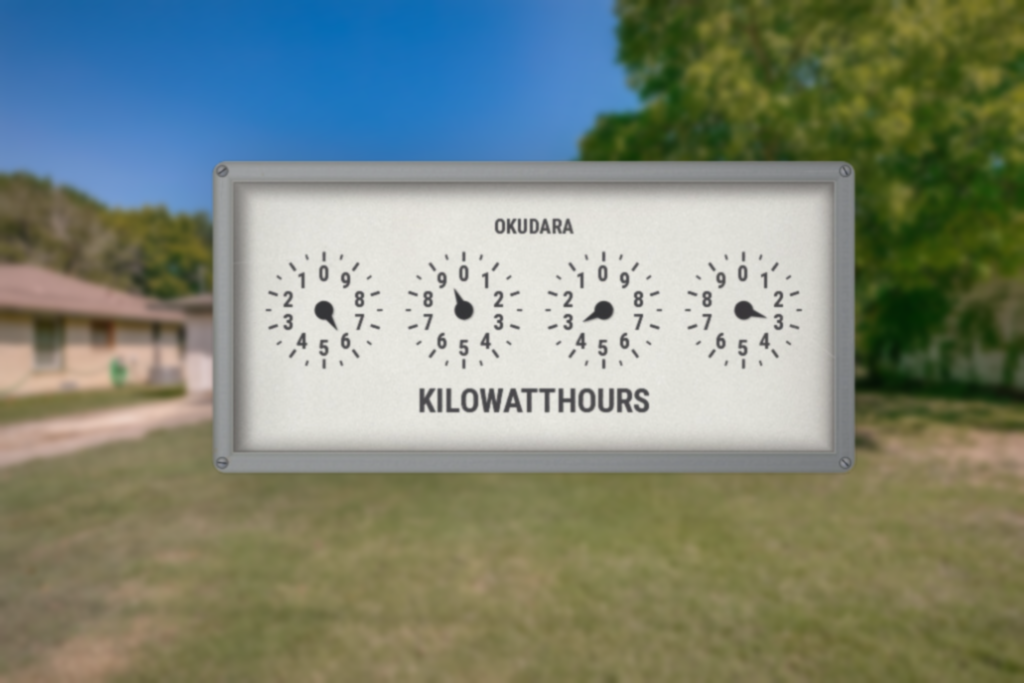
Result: 5933 kWh
